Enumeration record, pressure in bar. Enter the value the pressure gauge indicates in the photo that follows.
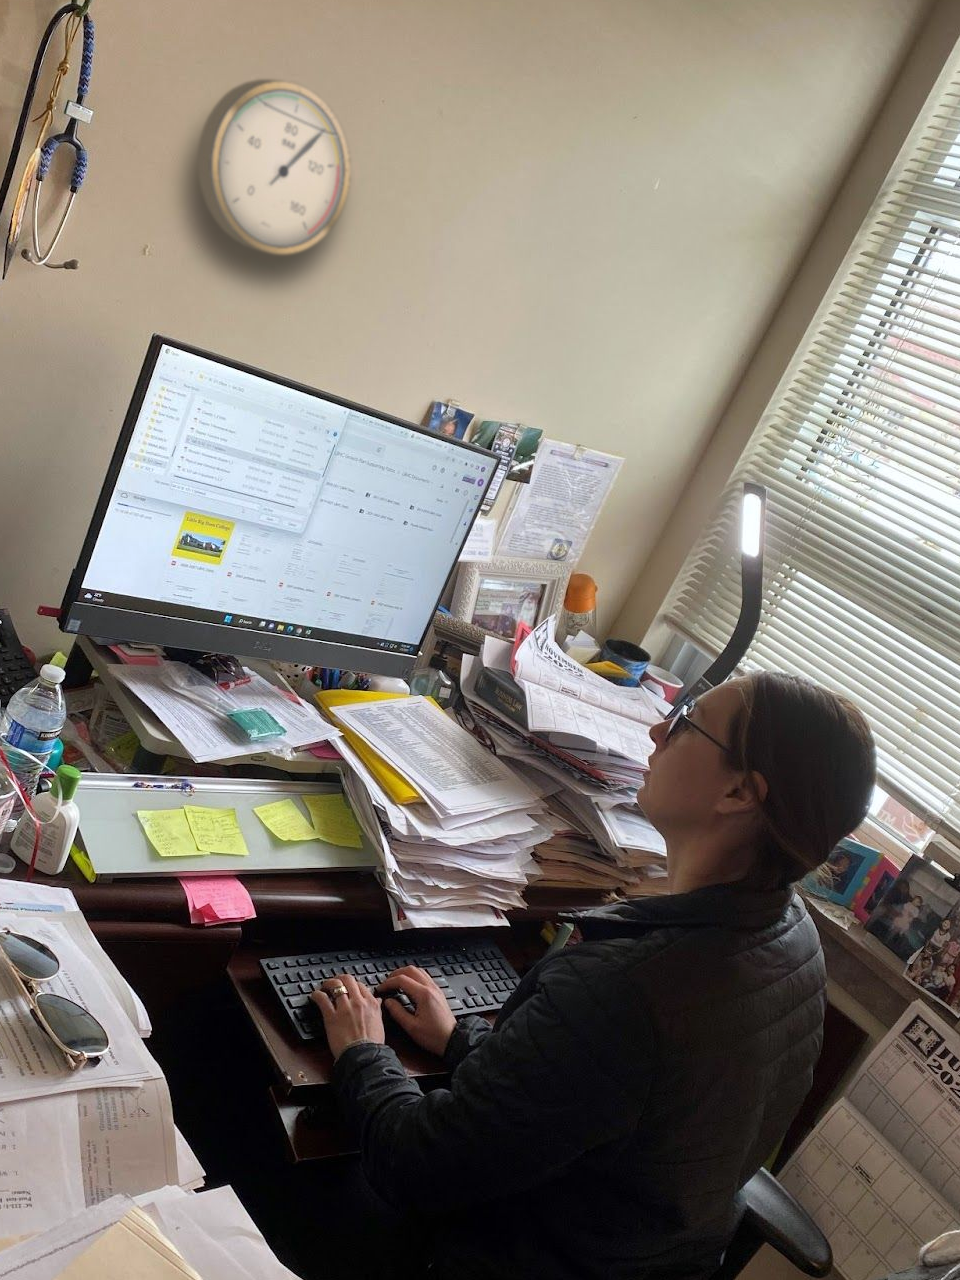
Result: 100 bar
